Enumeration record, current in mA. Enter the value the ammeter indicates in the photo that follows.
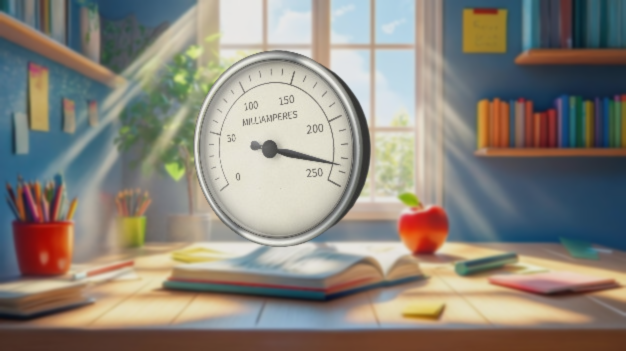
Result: 235 mA
